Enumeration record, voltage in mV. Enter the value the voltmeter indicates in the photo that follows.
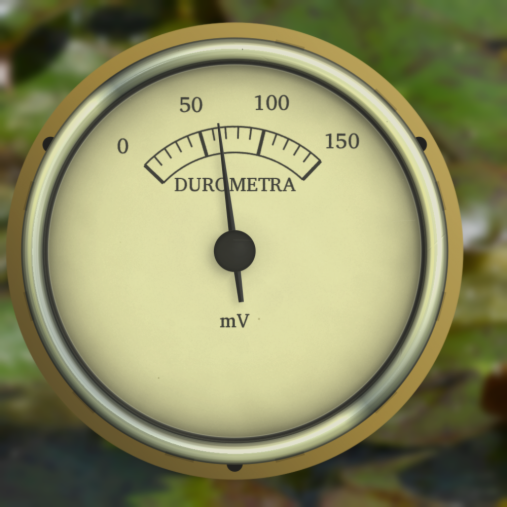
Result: 65 mV
